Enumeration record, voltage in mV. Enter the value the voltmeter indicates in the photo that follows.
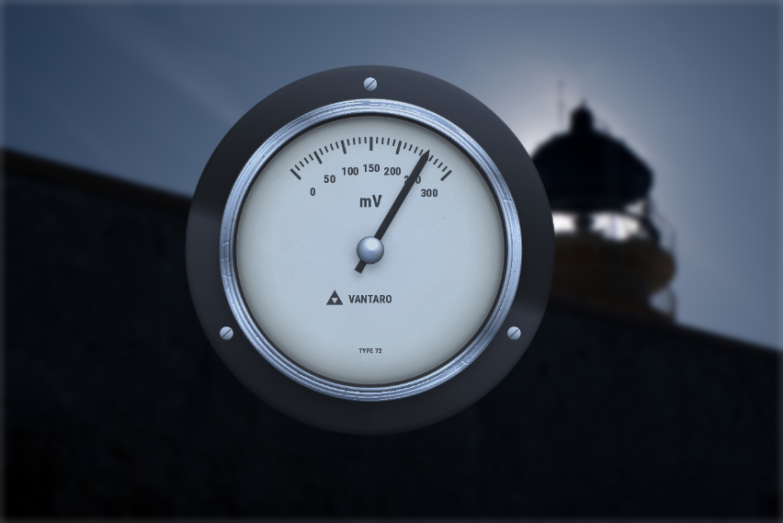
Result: 250 mV
